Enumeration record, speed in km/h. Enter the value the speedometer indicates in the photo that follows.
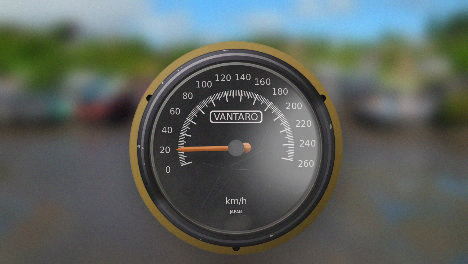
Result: 20 km/h
